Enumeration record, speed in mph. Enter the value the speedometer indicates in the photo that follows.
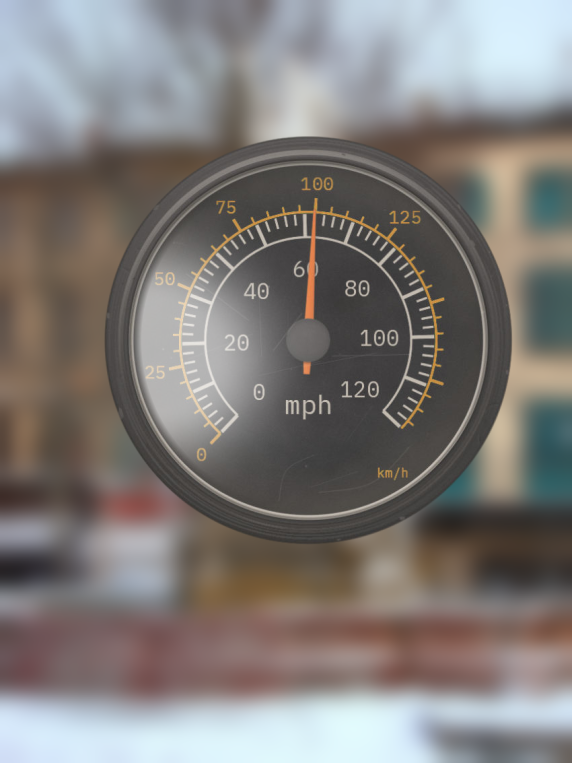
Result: 62 mph
